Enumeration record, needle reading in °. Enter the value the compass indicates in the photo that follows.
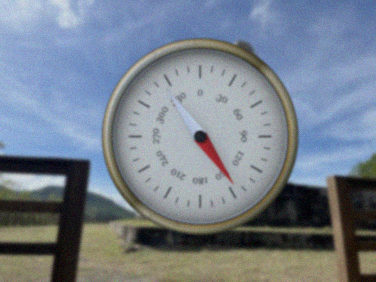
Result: 145 °
